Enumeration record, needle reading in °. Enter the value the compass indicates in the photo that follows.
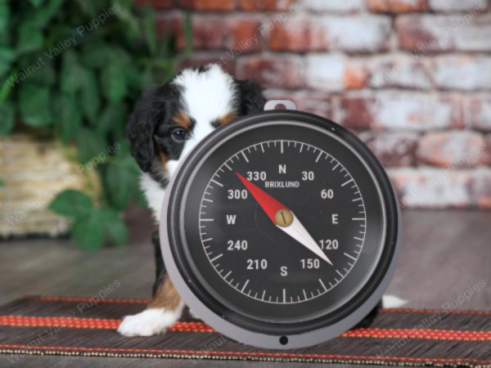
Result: 315 °
